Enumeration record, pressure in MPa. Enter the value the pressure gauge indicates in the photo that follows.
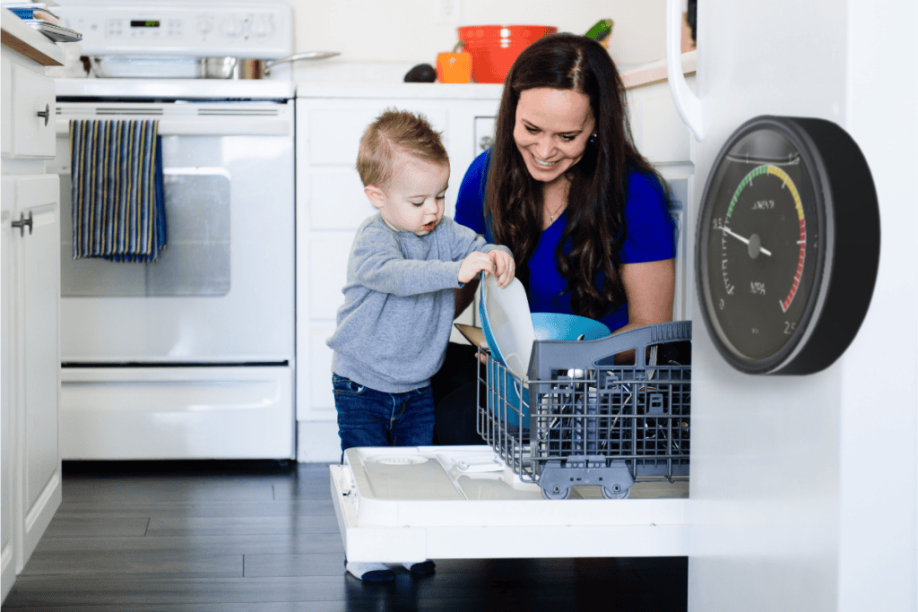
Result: 0.5 MPa
